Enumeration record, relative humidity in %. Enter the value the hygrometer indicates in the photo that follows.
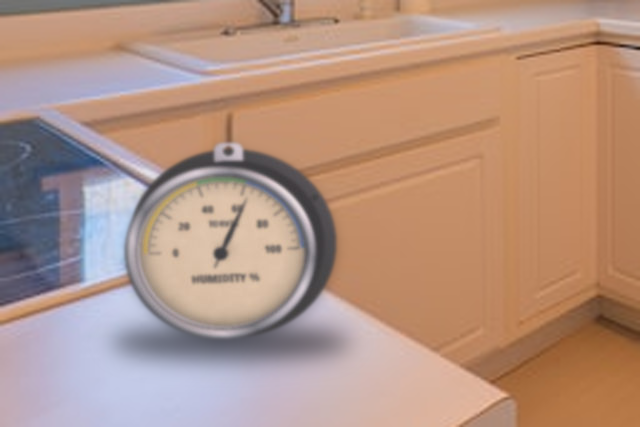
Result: 64 %
